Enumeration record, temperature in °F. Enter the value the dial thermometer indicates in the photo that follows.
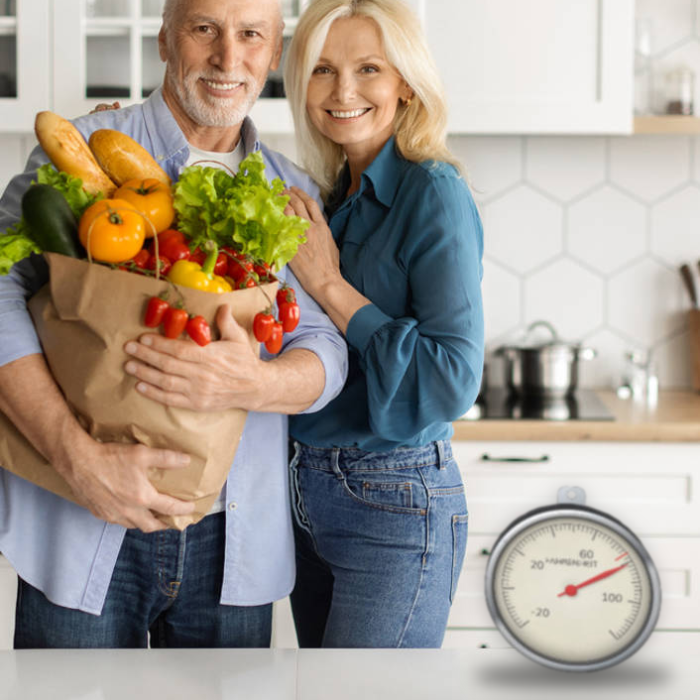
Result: 80 °F
